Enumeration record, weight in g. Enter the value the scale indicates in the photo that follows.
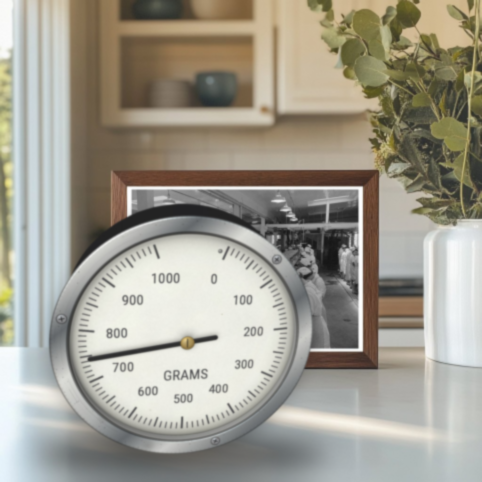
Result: 750 g
